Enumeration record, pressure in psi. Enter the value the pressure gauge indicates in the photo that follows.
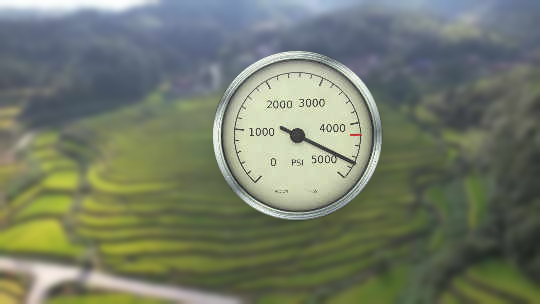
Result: 4700 psi
